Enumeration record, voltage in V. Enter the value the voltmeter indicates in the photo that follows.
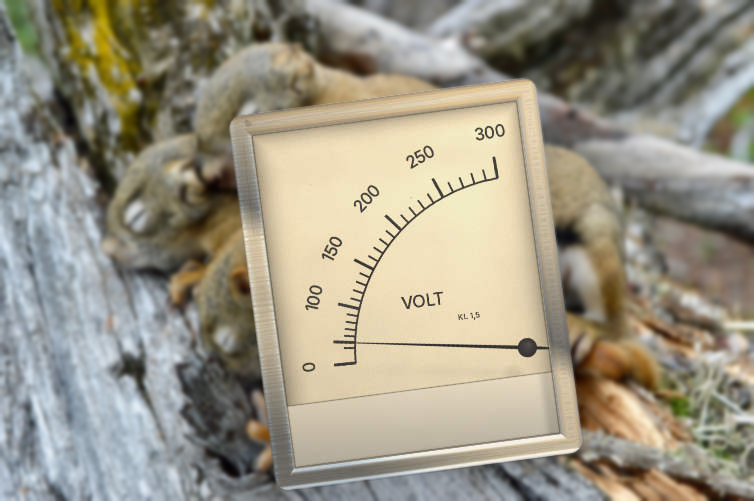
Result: 50 V
